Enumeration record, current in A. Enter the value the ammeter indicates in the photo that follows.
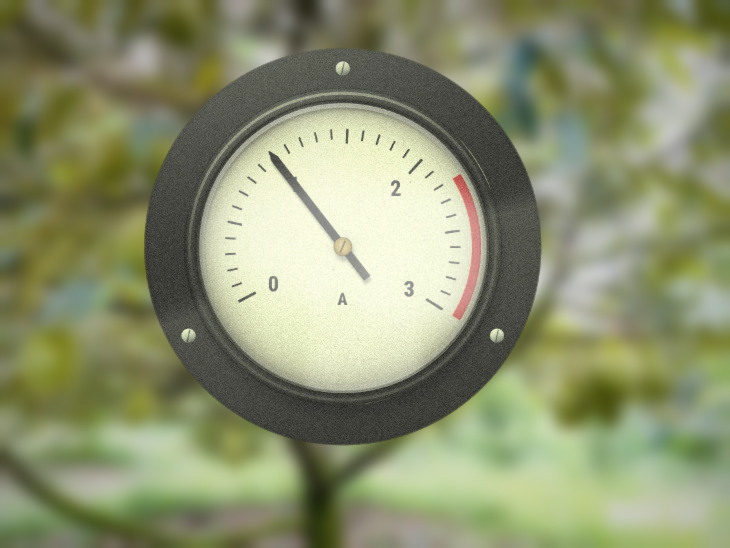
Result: 1 A
